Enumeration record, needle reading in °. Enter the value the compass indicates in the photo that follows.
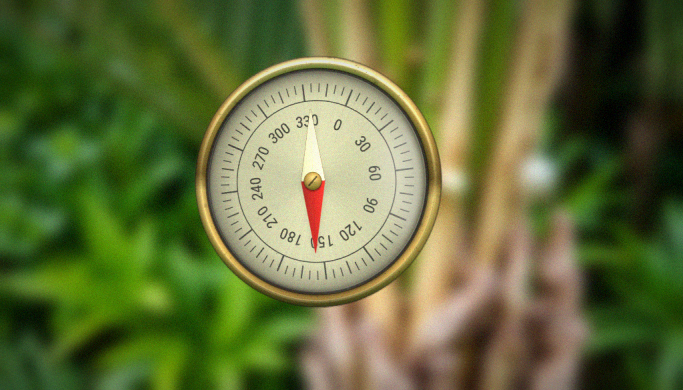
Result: 155 °
